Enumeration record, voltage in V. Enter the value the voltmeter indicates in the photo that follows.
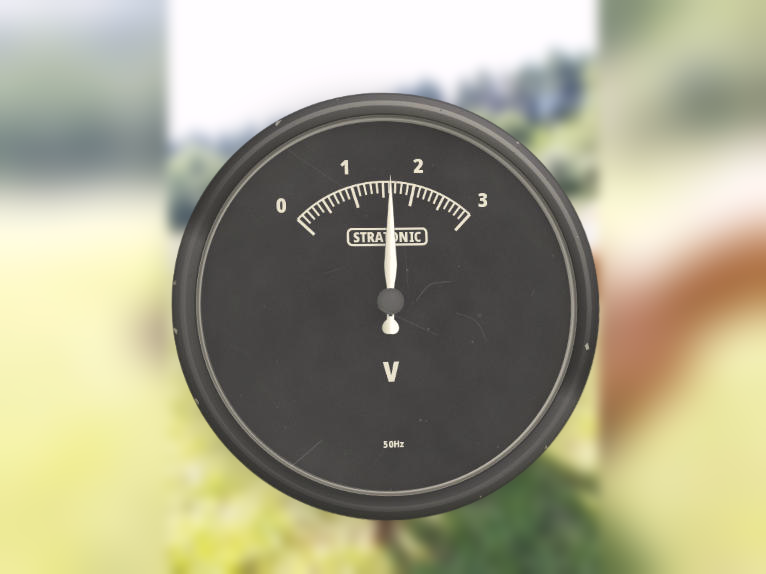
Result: 1.6 V
